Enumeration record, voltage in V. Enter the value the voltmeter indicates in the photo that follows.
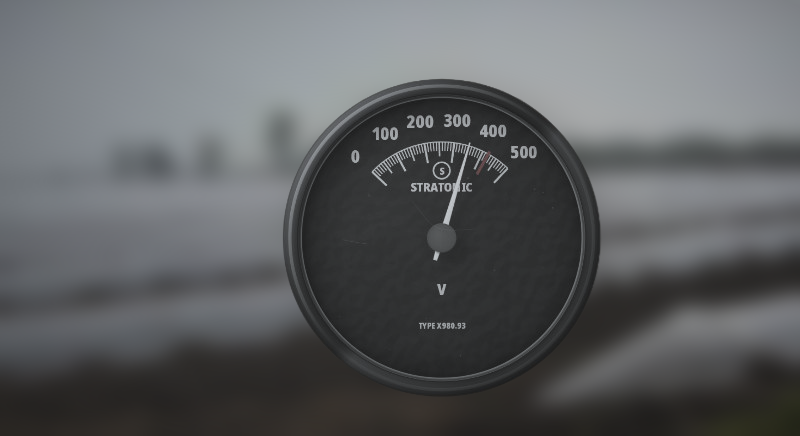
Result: 350 V
